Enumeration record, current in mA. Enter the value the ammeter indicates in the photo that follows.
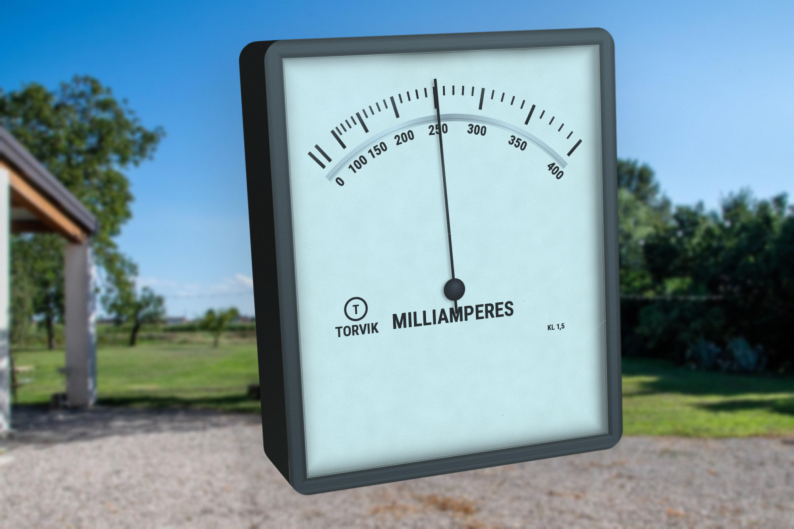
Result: 250 mA
